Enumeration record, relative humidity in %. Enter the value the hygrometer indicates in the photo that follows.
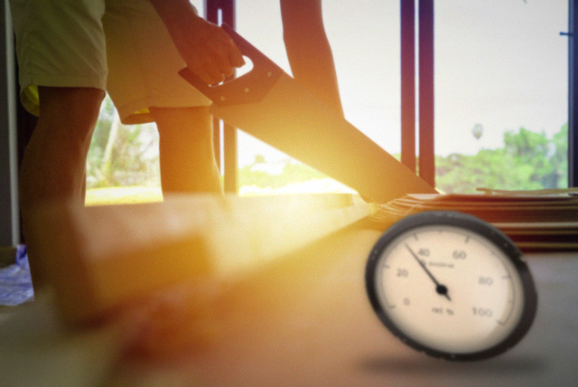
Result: 35 %
